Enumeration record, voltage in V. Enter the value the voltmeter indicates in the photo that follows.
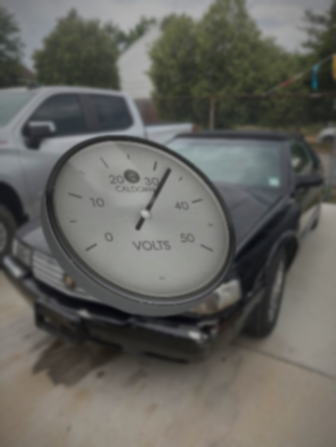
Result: 32.5 V
